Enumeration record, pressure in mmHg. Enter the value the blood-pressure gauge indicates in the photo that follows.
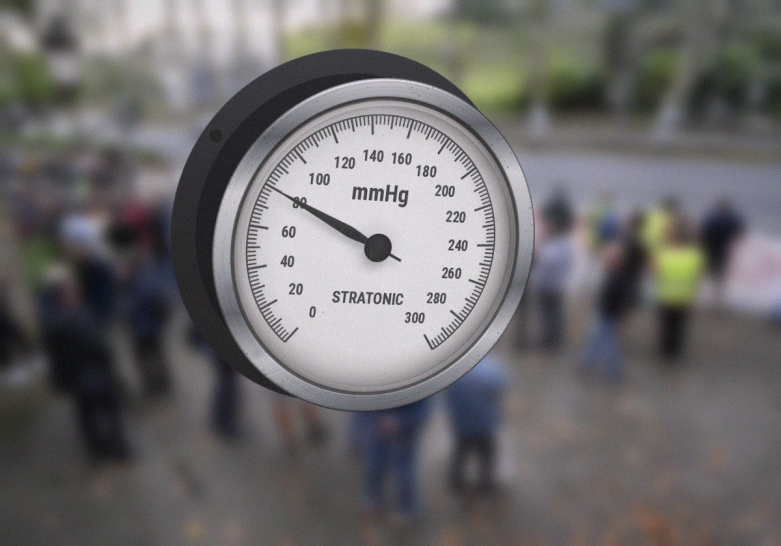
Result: 80 mmHg
